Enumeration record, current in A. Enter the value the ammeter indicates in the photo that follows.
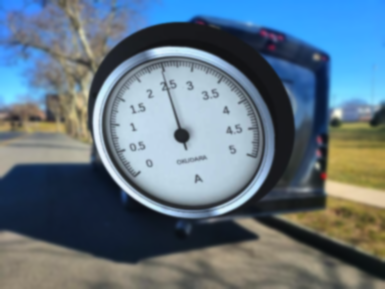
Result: 2.5 A
